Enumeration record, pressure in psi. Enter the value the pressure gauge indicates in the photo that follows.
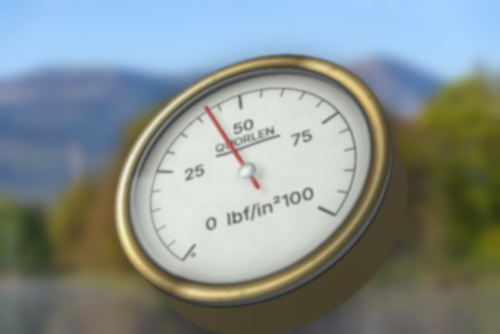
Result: 42.5 psi
